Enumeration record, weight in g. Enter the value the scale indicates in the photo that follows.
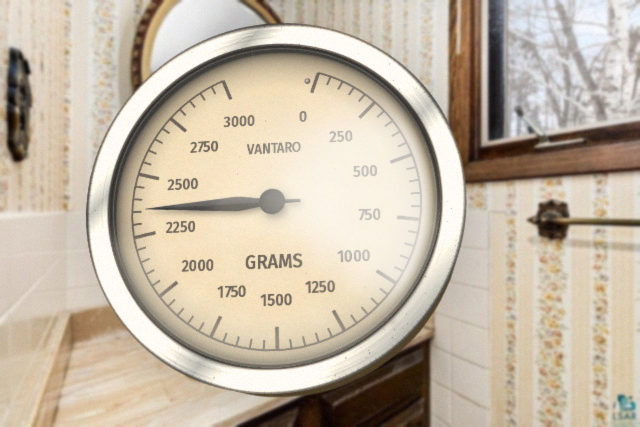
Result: 2350 g
